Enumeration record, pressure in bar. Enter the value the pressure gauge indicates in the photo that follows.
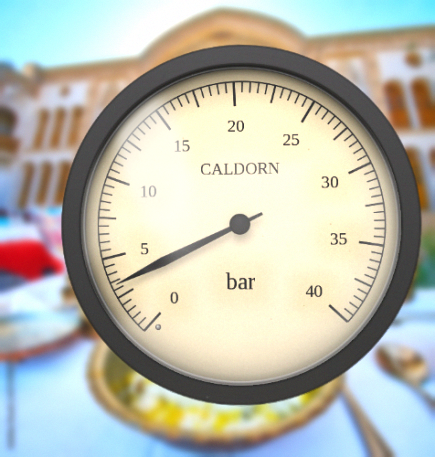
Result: 3.25 bar
